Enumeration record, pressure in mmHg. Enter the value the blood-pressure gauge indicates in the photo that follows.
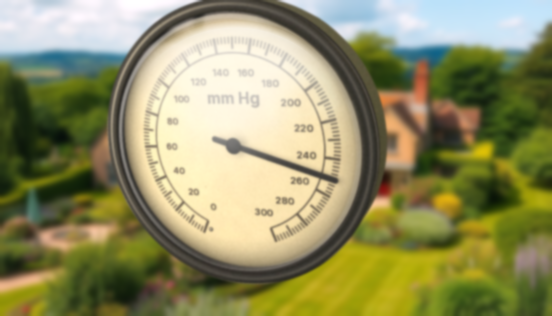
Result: 250 mmHg
